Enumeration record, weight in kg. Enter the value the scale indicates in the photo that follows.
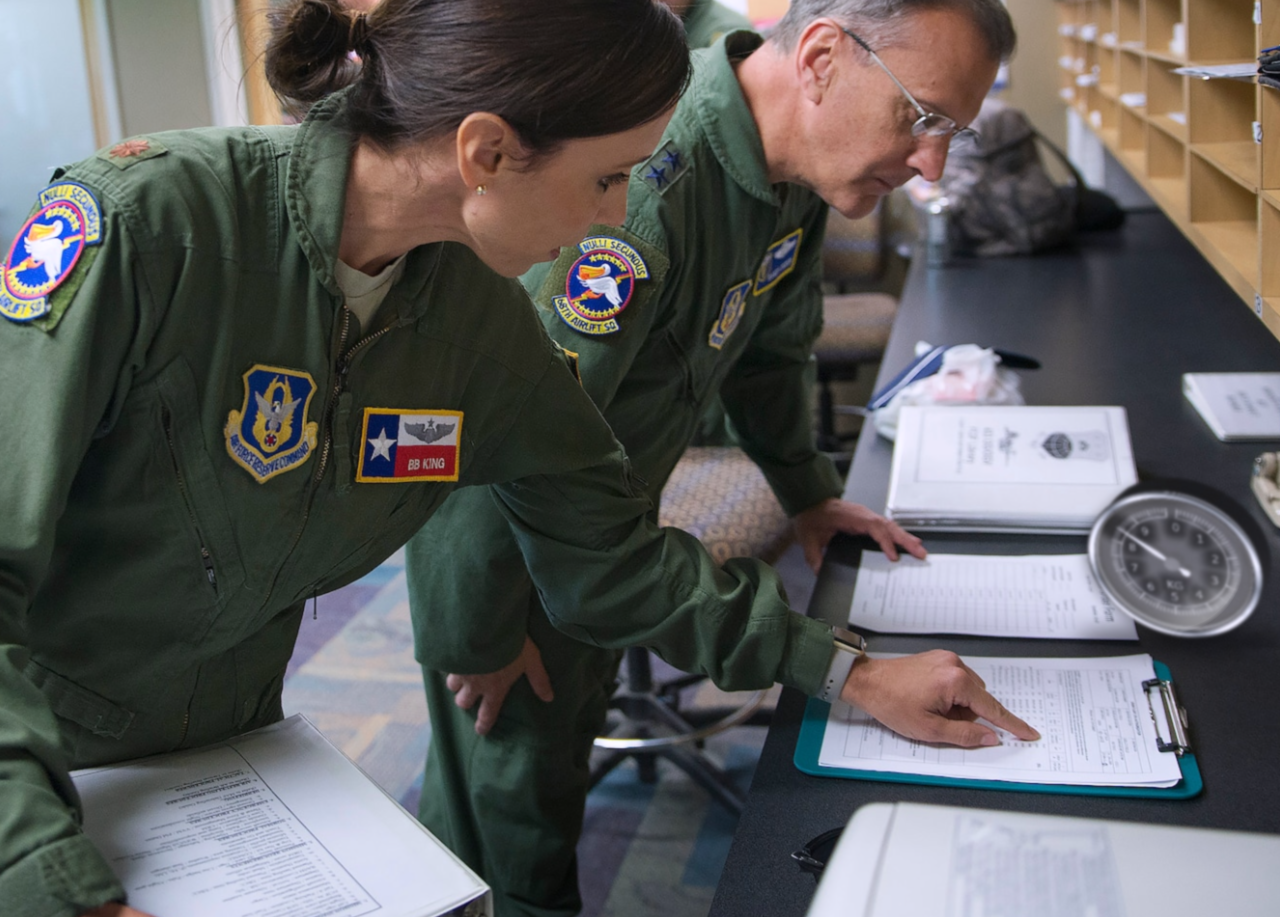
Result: 8.5 kg
